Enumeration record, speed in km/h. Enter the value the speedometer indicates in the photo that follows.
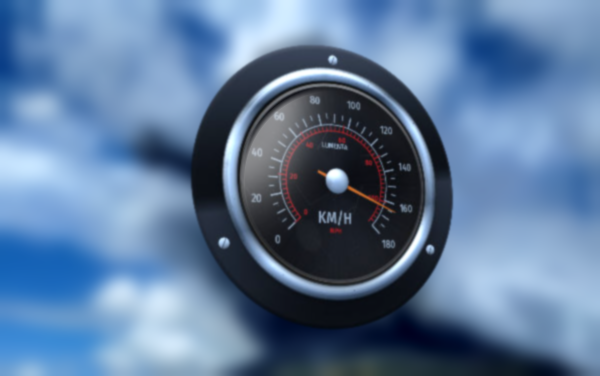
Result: 165 km/h
